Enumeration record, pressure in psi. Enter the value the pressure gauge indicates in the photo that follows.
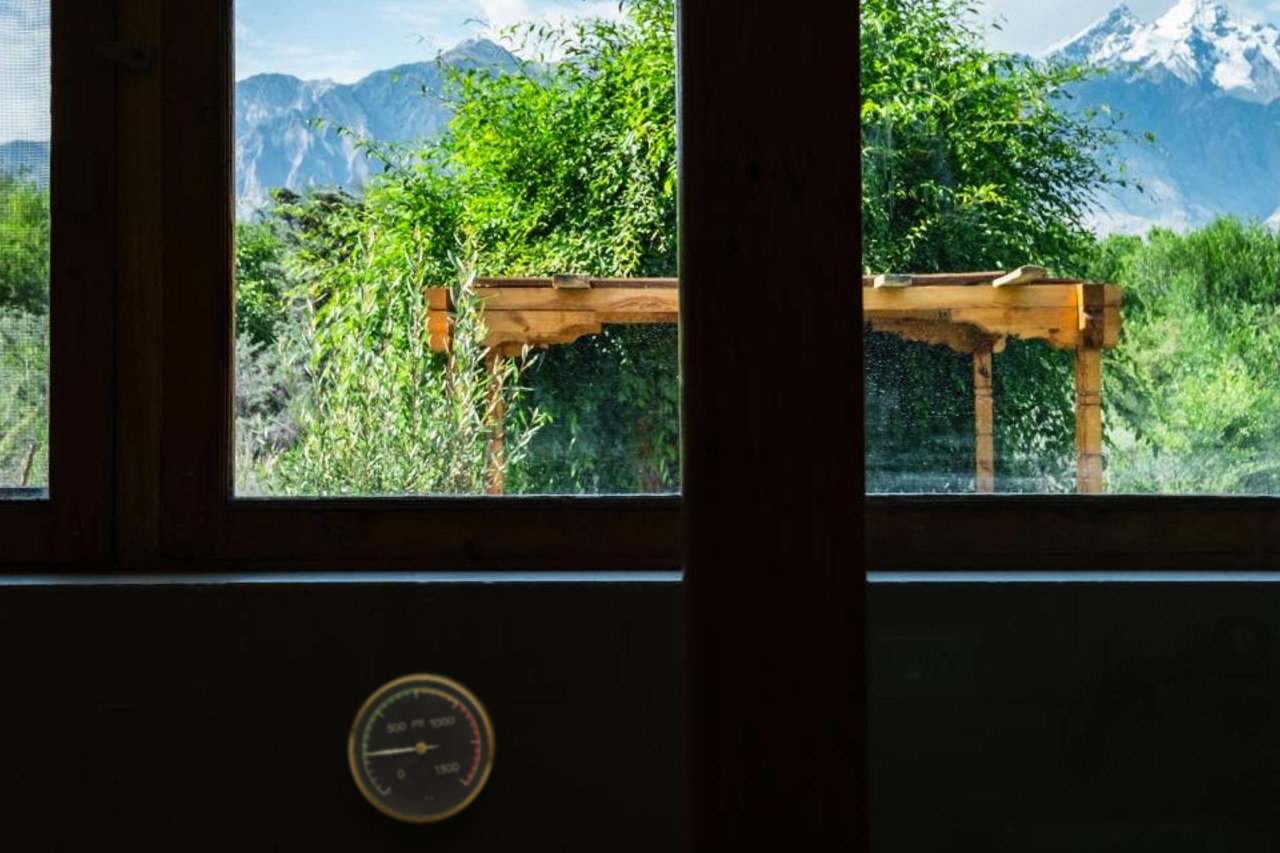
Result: 250 psi
